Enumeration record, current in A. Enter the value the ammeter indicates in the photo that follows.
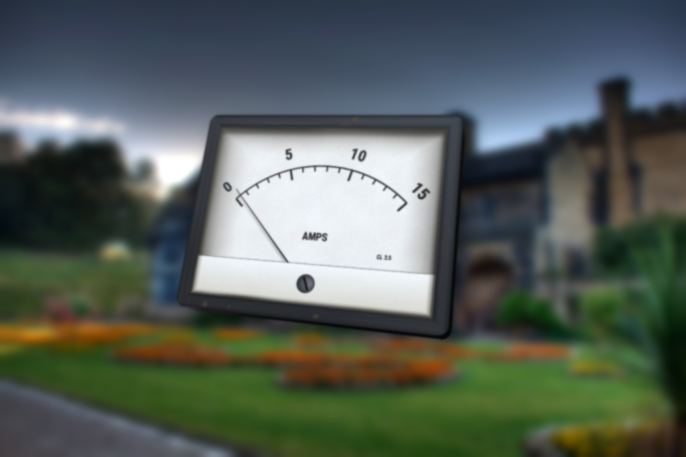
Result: 0.5 A
